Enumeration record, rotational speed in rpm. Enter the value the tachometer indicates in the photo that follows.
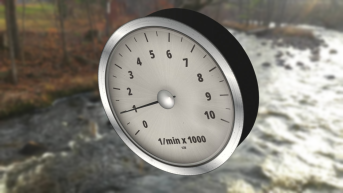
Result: 1000 rpm
